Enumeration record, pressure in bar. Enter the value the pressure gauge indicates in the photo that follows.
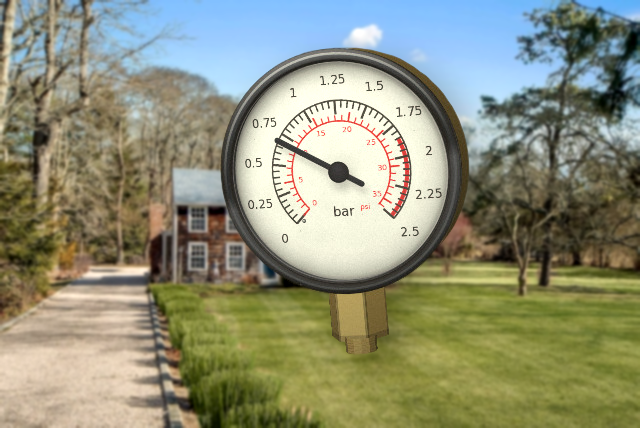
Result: 0.7 bar
